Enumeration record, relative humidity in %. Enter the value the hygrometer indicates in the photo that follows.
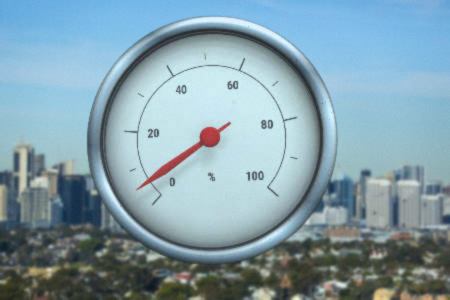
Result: 5 %
